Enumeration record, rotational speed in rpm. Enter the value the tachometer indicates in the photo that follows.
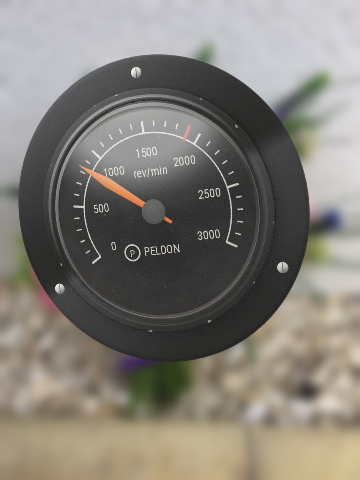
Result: 850 rpm
